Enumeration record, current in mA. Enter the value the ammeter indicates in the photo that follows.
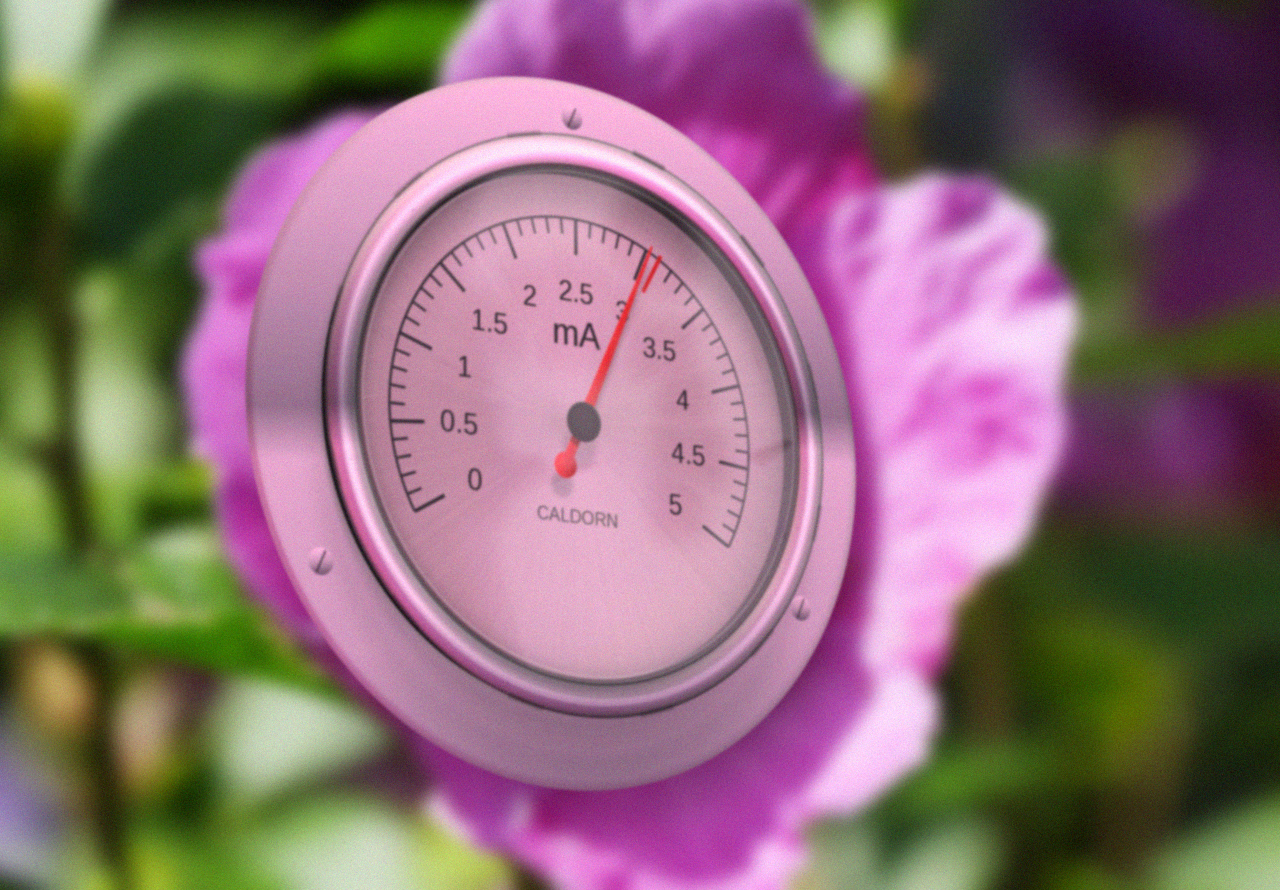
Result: 3 mA
